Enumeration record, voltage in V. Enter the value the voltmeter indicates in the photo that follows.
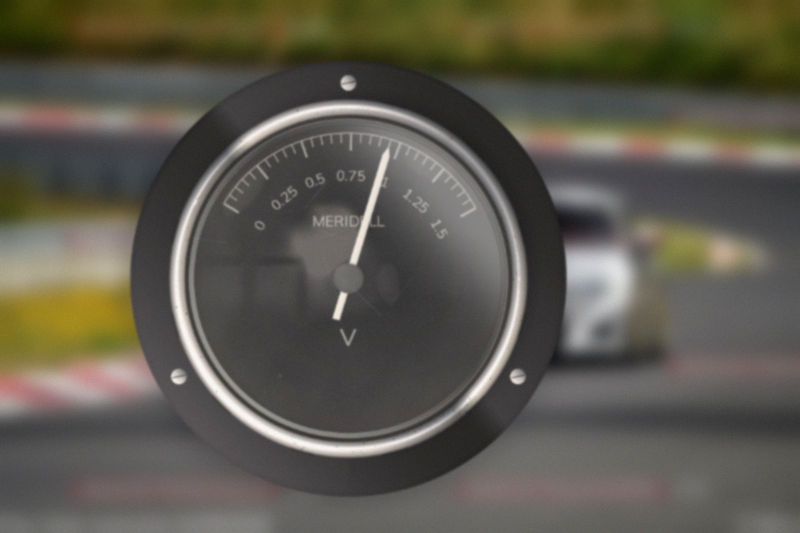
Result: 0.95 V
